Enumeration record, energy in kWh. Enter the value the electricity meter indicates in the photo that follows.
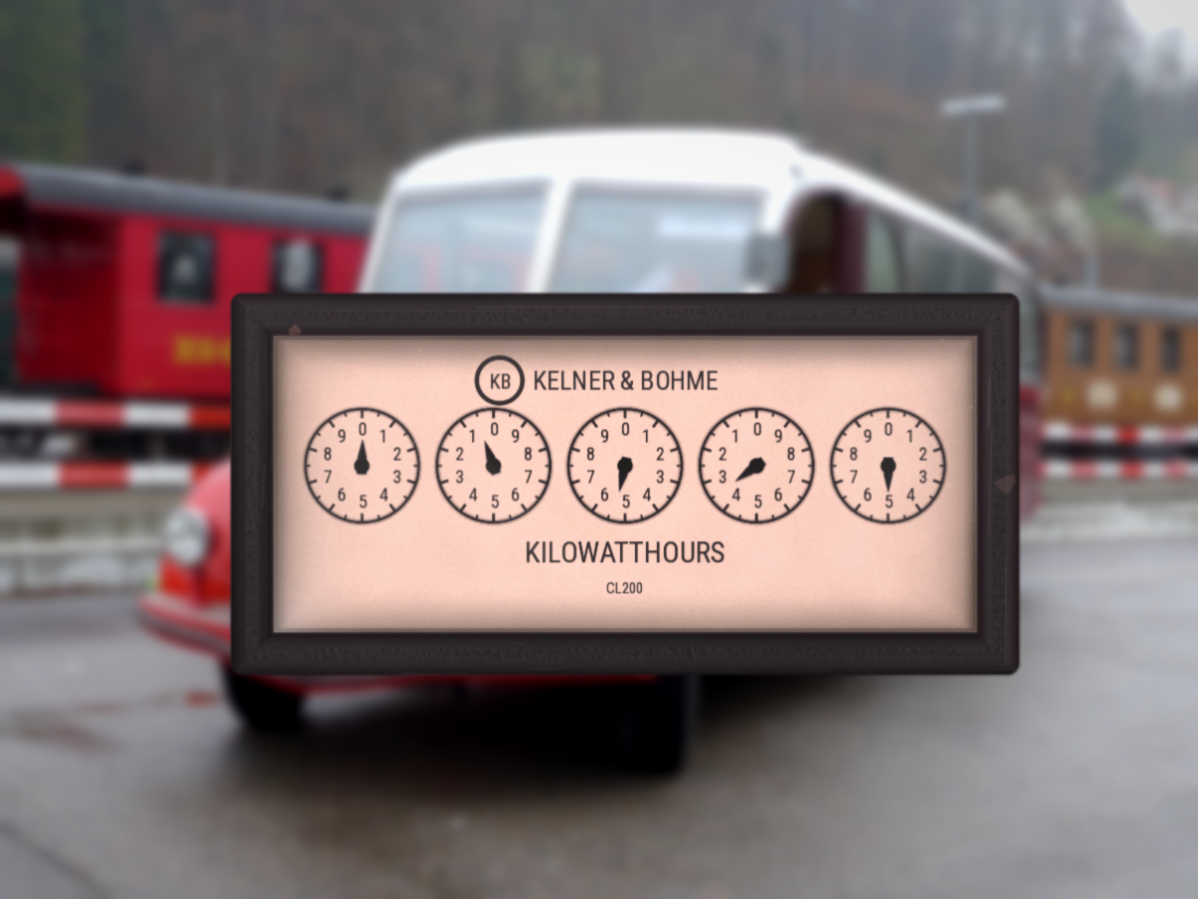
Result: 535 kWh
